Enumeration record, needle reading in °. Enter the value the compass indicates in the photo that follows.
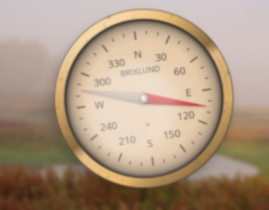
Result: 105 °
